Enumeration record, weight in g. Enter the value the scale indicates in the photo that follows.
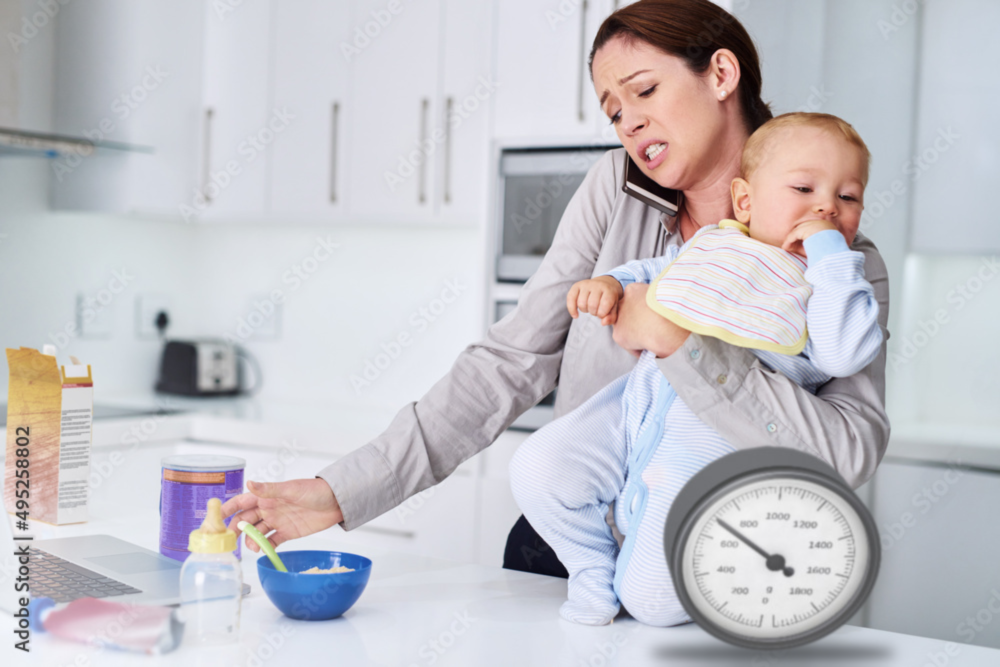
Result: 700 g
